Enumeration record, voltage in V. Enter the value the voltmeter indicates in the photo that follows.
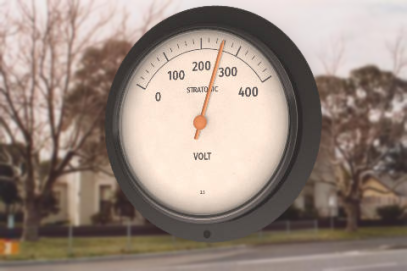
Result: 260 V
